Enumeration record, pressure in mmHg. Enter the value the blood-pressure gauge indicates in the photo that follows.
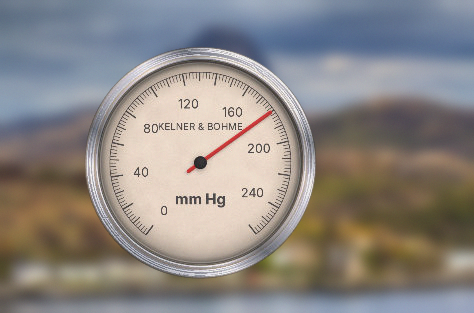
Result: 180 mmHg
